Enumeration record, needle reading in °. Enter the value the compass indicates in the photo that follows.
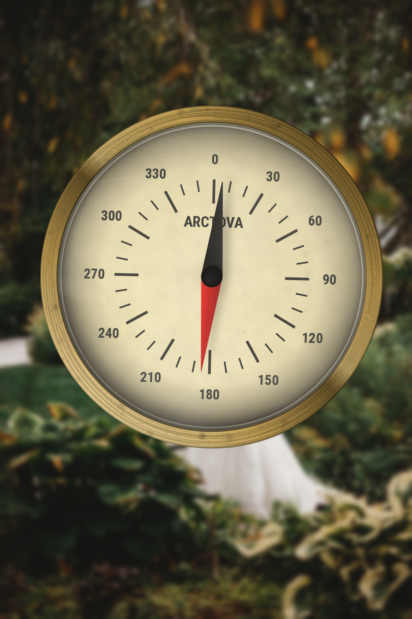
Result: 185 °
